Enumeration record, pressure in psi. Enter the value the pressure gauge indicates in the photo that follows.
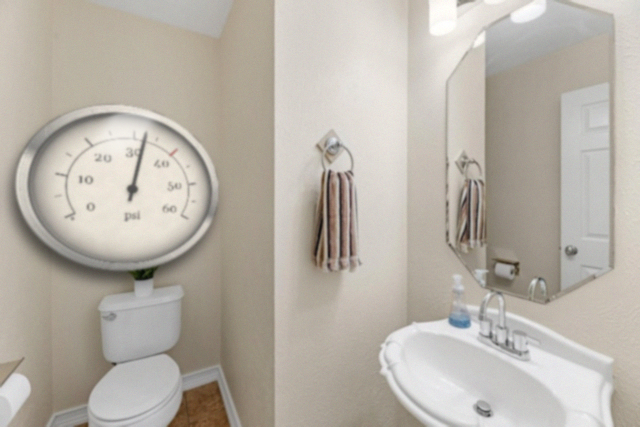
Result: 32.5 psi
